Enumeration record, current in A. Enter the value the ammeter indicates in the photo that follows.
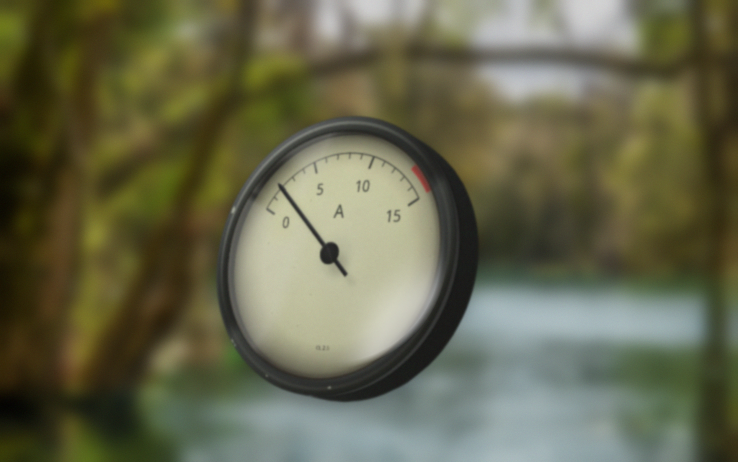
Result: 2 A
